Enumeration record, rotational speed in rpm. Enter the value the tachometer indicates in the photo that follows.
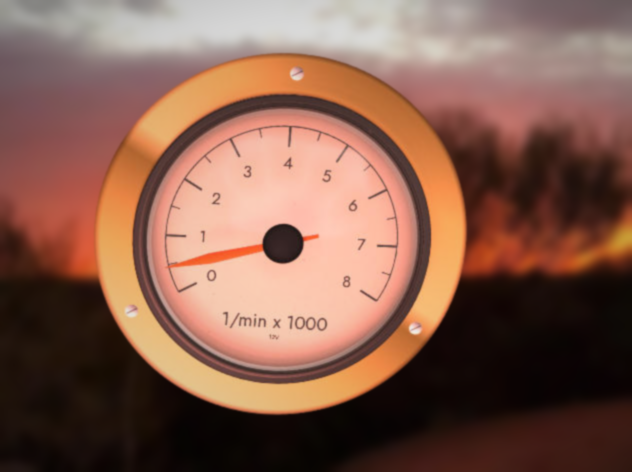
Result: 500 rpm
